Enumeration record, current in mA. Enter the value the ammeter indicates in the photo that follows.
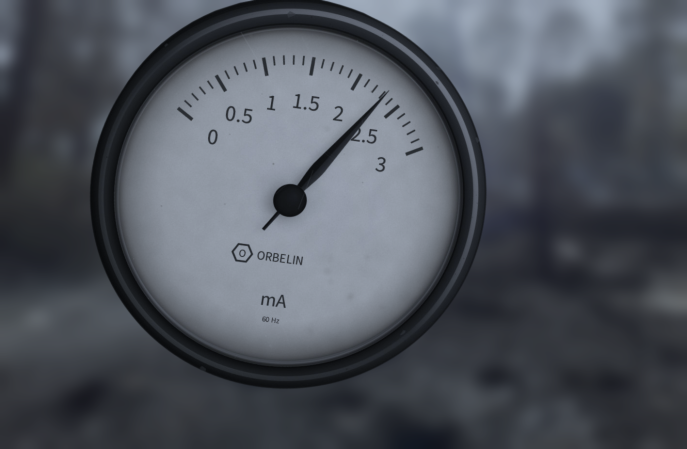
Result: 2.3 mA
